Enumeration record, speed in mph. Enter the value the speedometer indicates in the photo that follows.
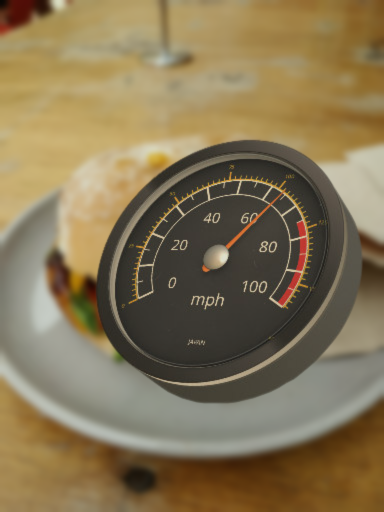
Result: 65 mph
